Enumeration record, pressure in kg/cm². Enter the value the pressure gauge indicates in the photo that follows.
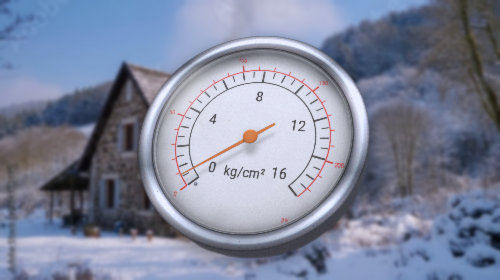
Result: 0.5 kg/cm²
